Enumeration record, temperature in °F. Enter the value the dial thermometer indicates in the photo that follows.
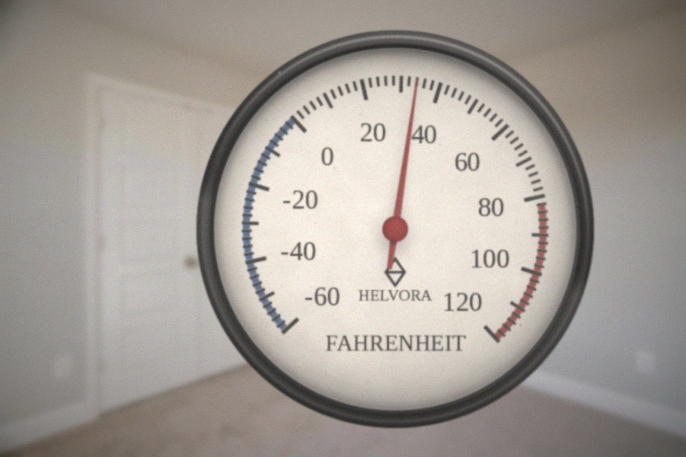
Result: 34 °F
